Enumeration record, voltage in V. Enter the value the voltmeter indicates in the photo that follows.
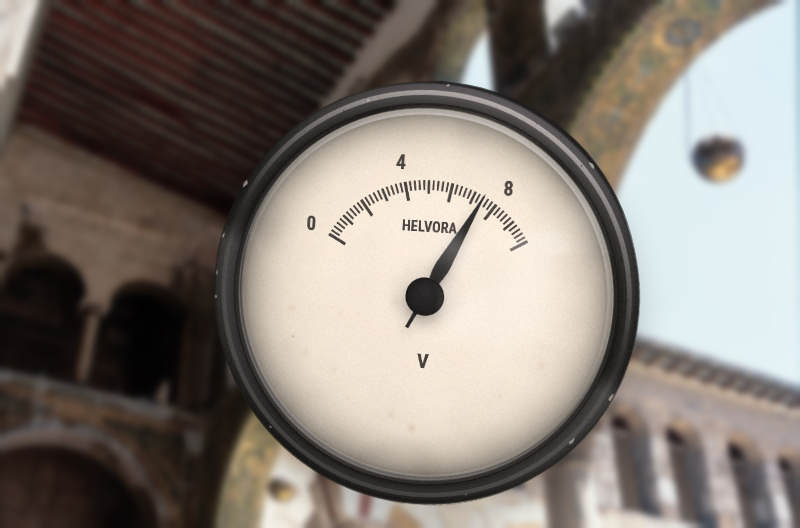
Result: 7.4 V
